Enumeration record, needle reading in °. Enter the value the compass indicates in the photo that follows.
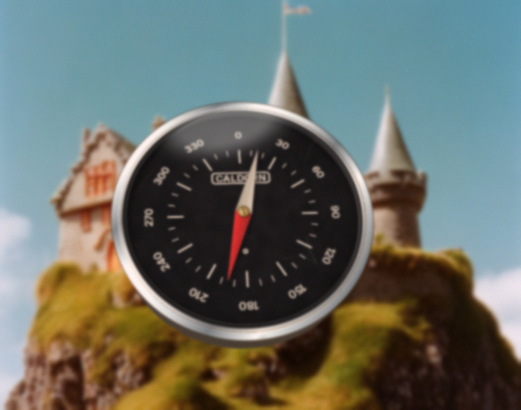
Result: 195 °
